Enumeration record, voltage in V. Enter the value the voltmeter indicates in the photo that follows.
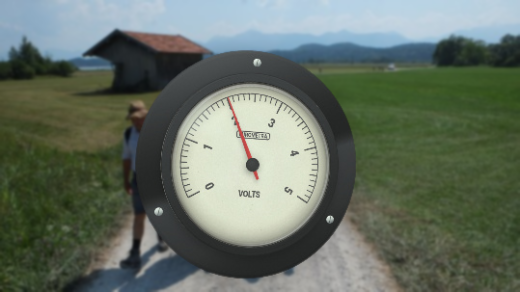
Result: 2 V
